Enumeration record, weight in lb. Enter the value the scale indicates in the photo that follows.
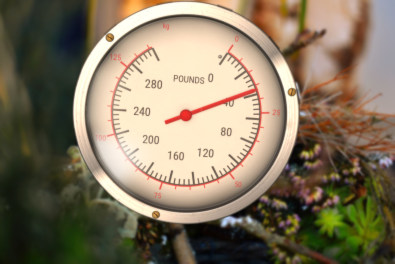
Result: 36 lb
